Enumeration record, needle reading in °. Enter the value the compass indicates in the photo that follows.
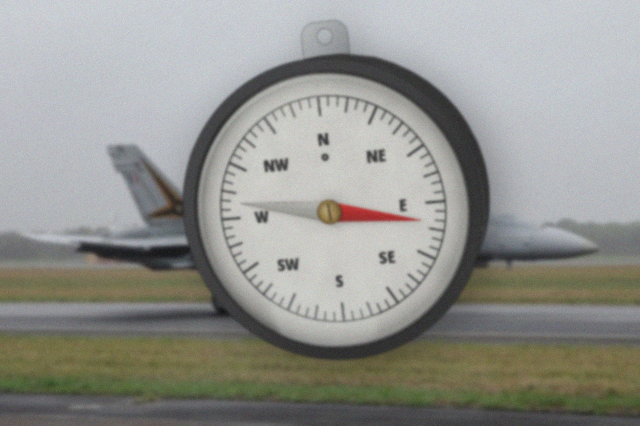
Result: 100 °
